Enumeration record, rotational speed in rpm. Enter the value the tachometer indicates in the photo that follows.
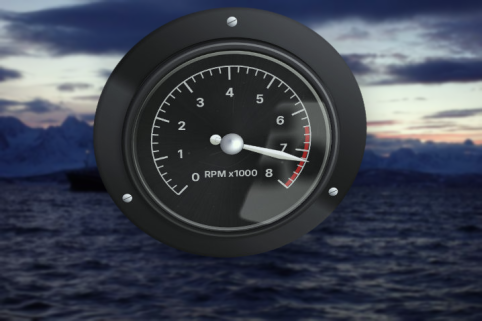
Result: 7200 rpm
